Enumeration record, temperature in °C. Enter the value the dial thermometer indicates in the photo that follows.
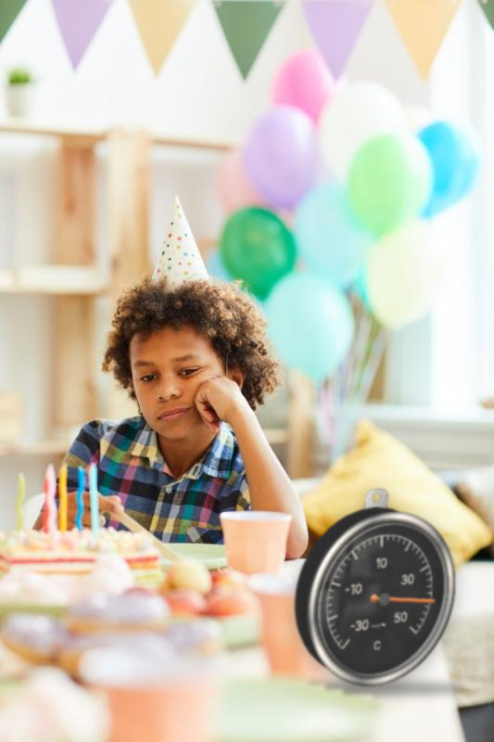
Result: 40 °C
